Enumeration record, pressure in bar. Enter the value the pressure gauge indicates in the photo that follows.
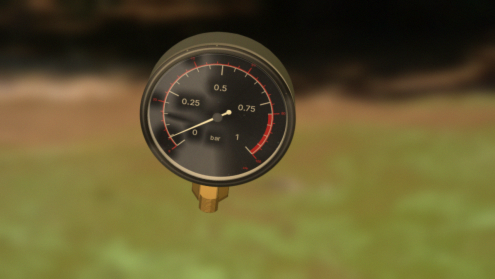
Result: 0.05 bar
